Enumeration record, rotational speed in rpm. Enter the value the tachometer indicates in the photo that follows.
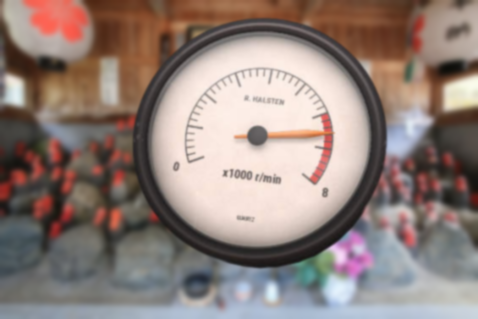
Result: 6600 rpm
